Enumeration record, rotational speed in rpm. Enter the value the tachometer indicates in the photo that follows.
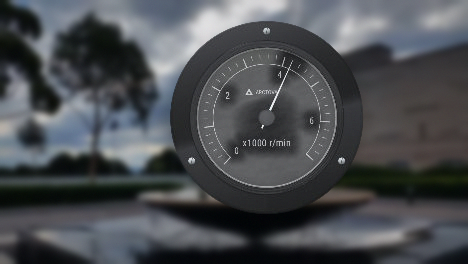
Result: 4200 rpm
